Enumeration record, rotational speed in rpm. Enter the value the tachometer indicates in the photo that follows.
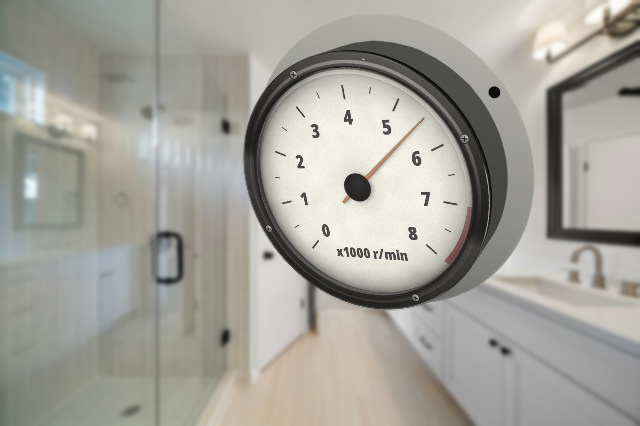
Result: 5500 rpm
